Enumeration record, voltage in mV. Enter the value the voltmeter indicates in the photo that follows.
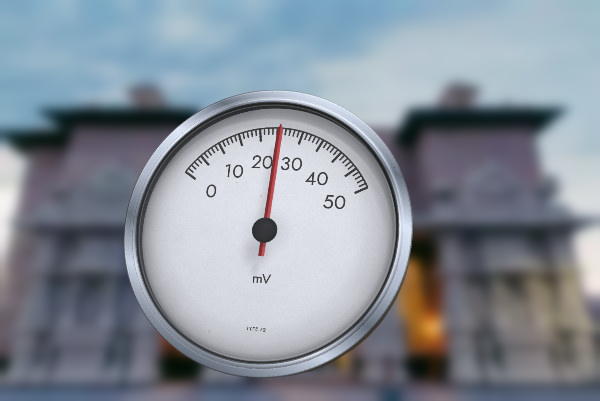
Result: 25 mV
